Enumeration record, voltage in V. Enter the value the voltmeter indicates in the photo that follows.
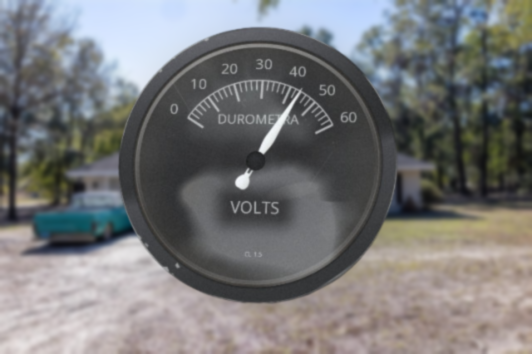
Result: 44 V
